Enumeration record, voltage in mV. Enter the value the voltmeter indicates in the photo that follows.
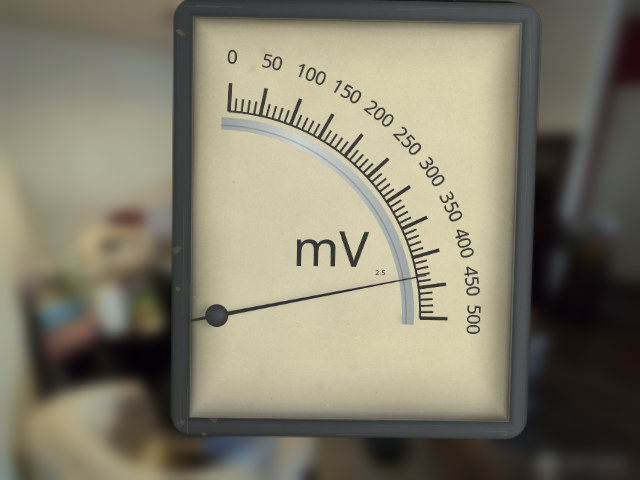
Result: 430 mV
